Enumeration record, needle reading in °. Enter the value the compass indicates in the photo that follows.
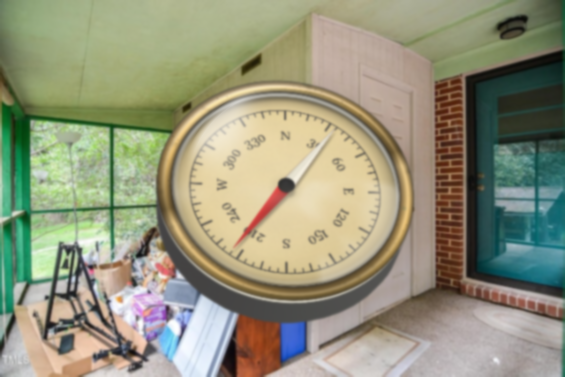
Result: 215 °
